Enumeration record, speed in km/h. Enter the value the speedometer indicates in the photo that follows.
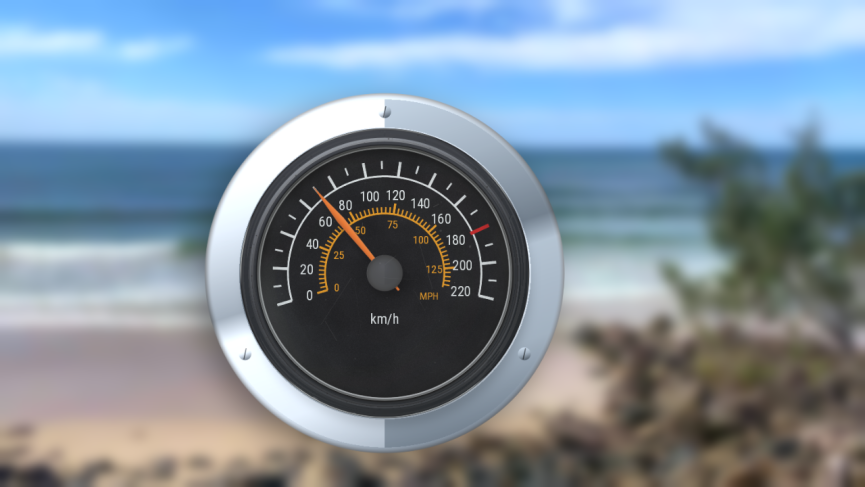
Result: 70 km/h
